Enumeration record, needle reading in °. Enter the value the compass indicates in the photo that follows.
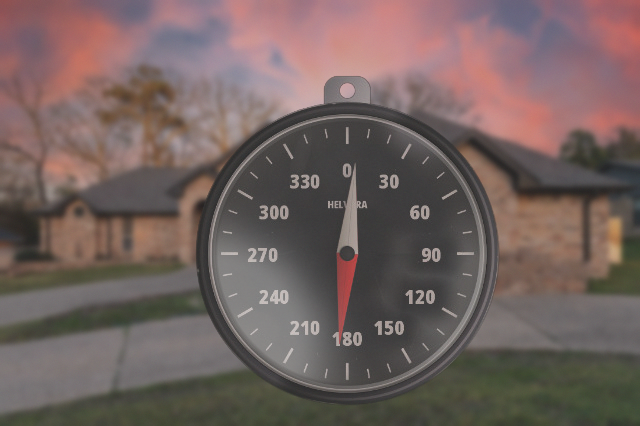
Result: 185 °
